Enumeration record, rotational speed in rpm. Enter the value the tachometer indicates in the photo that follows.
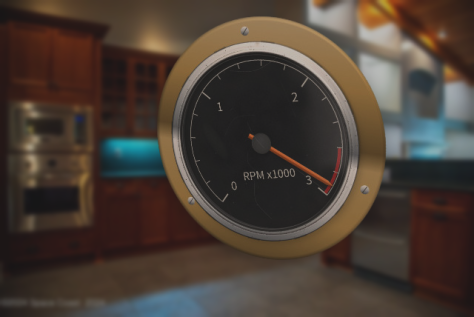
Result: 2900 rpm
